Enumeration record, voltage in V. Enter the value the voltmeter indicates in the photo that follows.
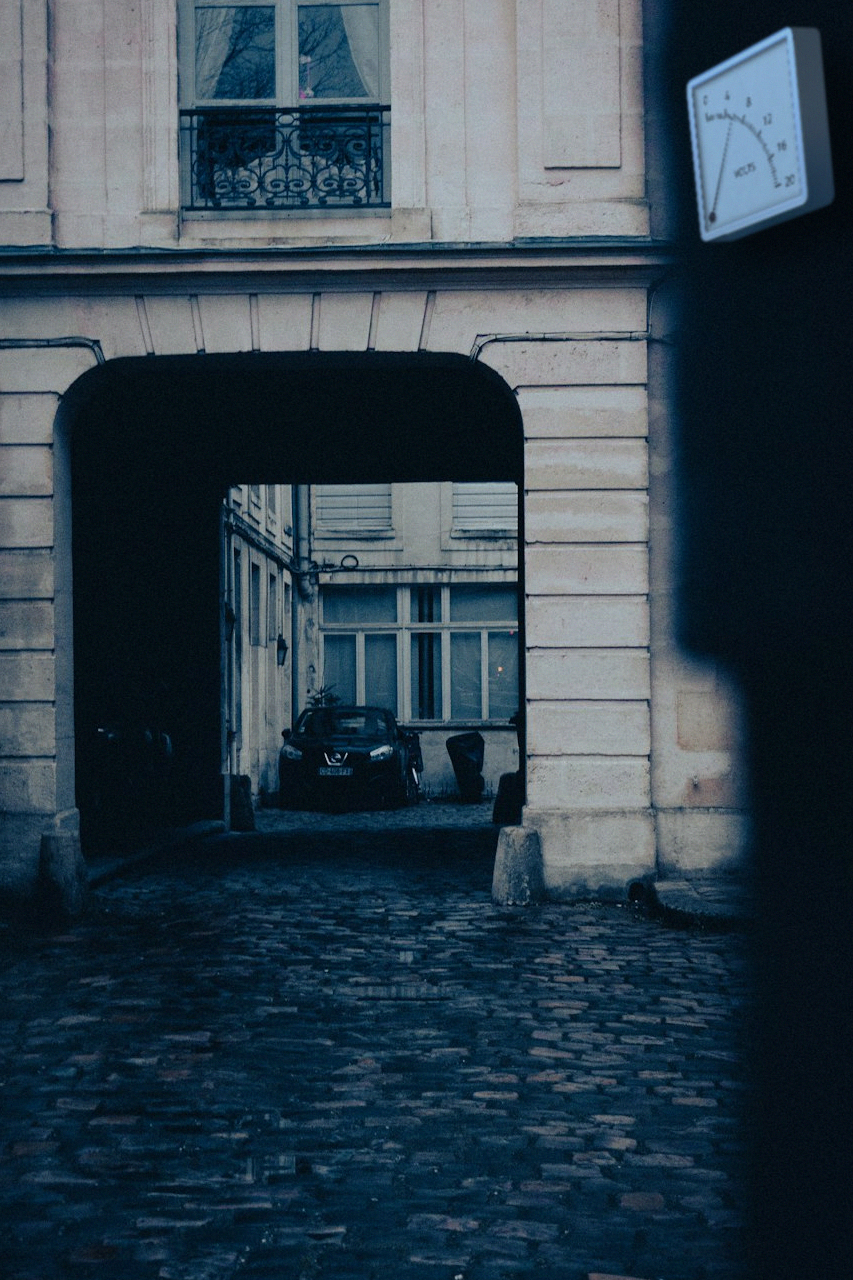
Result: 6 V
